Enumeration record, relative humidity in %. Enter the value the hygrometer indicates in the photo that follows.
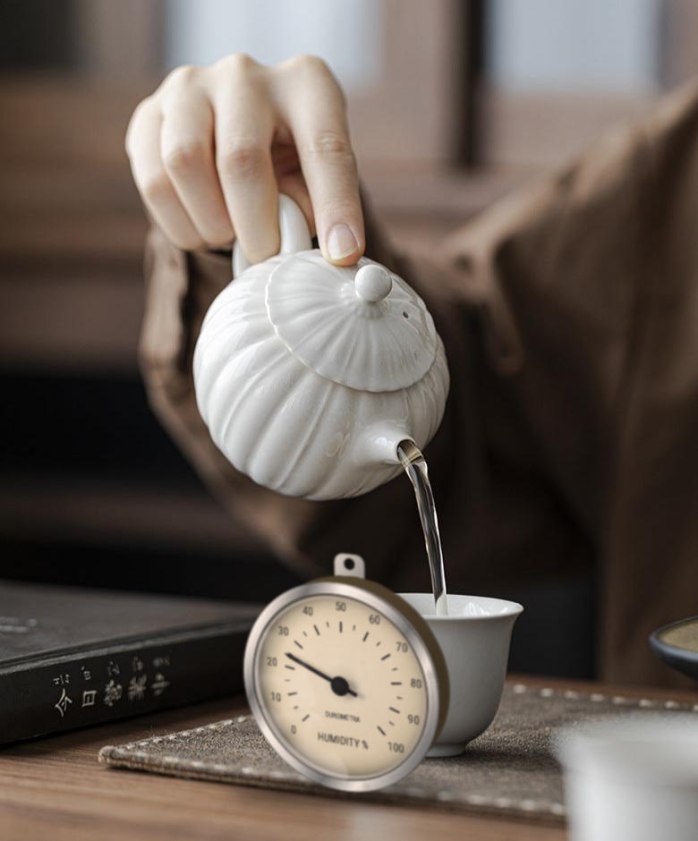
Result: 25 %
